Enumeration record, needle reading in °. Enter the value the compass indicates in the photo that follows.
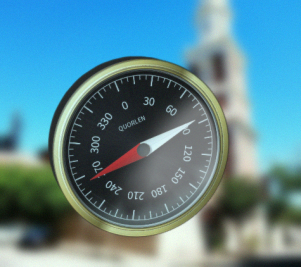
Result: 265 °
